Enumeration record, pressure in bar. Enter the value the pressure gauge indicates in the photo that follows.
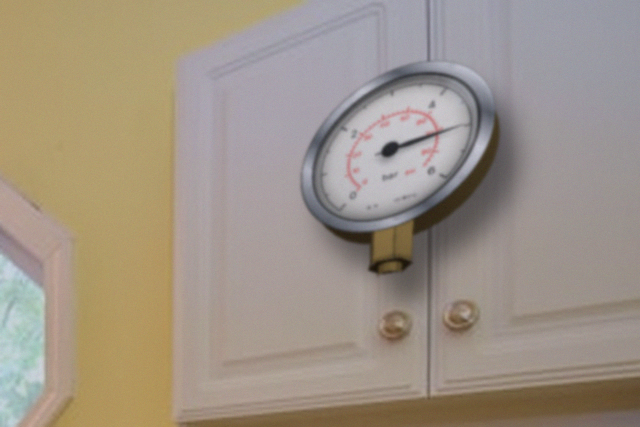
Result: 5 bar
